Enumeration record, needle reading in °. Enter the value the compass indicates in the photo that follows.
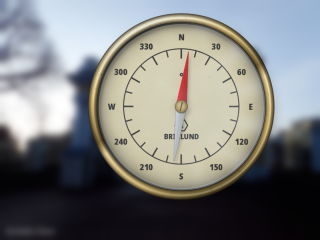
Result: 7.5 °
